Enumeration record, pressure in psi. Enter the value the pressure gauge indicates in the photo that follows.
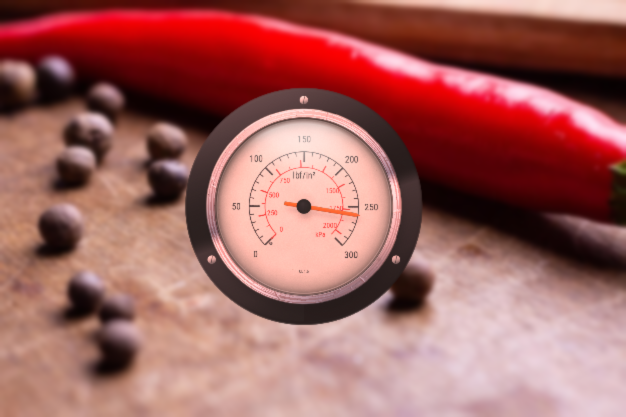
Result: 260 psi
